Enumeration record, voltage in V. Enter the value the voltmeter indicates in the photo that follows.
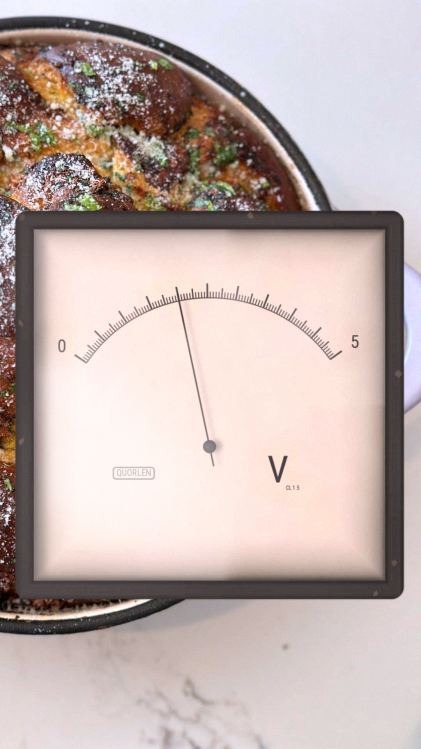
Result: 2 V
